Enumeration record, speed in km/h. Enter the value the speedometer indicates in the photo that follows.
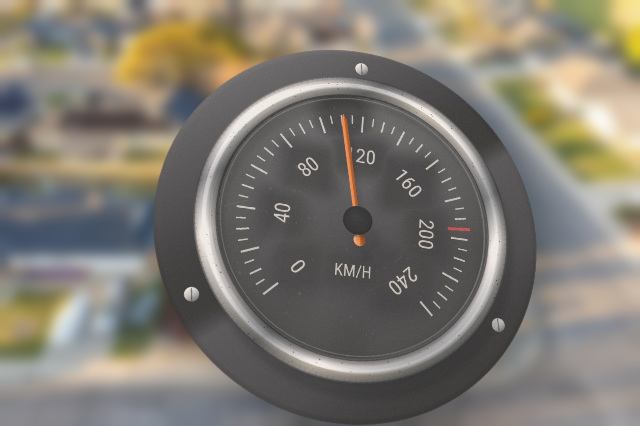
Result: 110 km/h
